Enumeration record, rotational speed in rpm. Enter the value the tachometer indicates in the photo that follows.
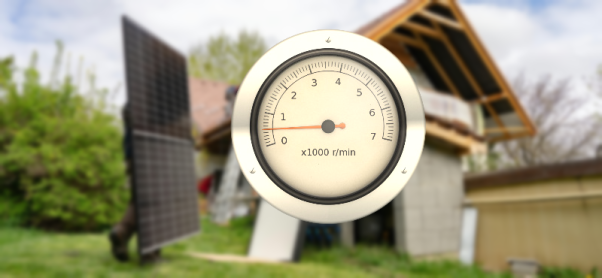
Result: 500 rpm
